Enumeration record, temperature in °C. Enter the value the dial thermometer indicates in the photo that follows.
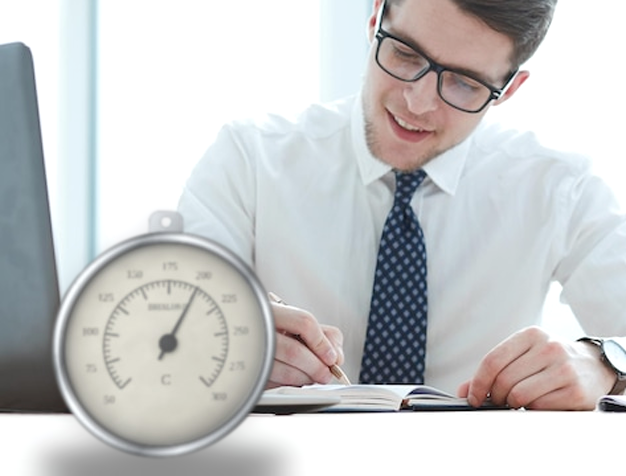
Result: 200 °C
